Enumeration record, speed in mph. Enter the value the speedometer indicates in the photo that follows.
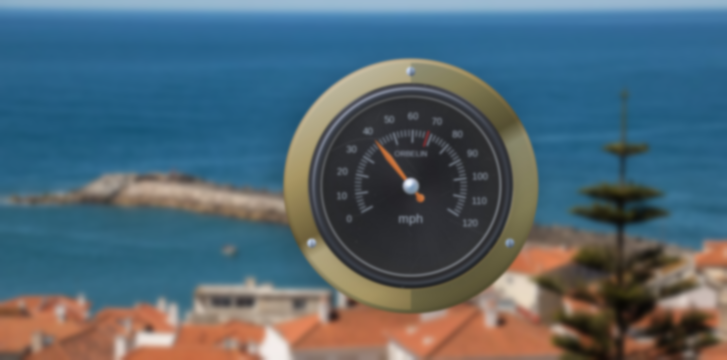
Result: 40 mph
